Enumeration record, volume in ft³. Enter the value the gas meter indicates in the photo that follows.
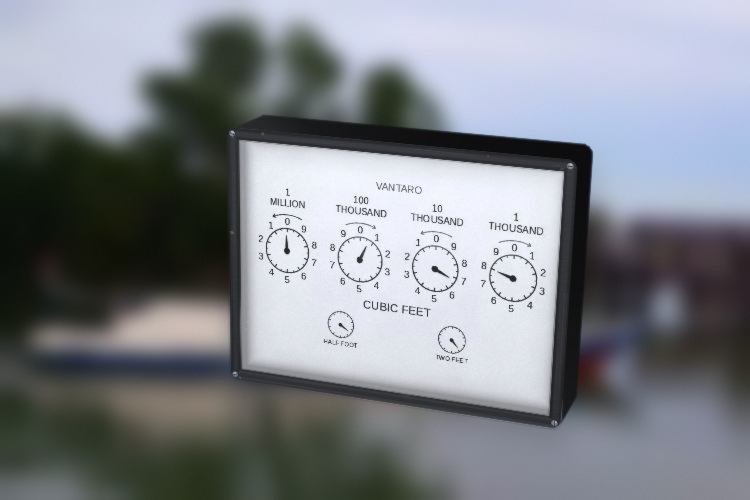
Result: 6800 ft³
